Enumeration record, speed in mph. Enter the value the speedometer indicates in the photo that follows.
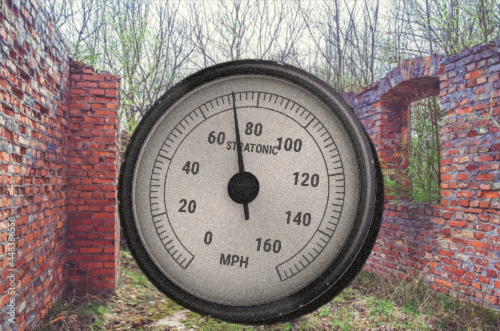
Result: 72 mph
